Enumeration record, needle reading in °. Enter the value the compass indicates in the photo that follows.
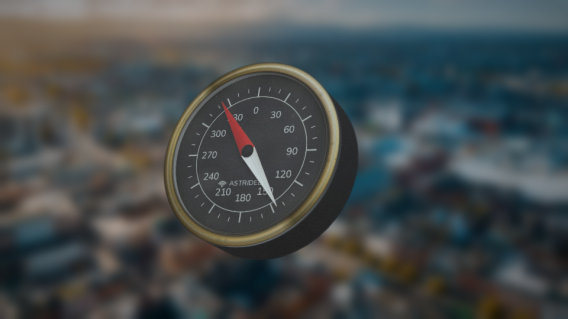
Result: 325 °
